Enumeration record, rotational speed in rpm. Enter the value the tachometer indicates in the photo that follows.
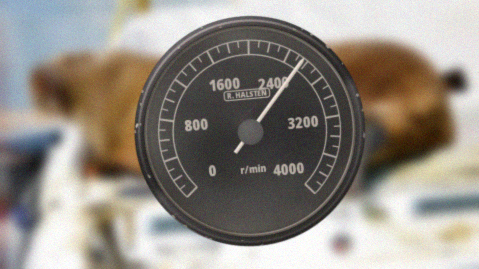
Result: 2550 rpm
